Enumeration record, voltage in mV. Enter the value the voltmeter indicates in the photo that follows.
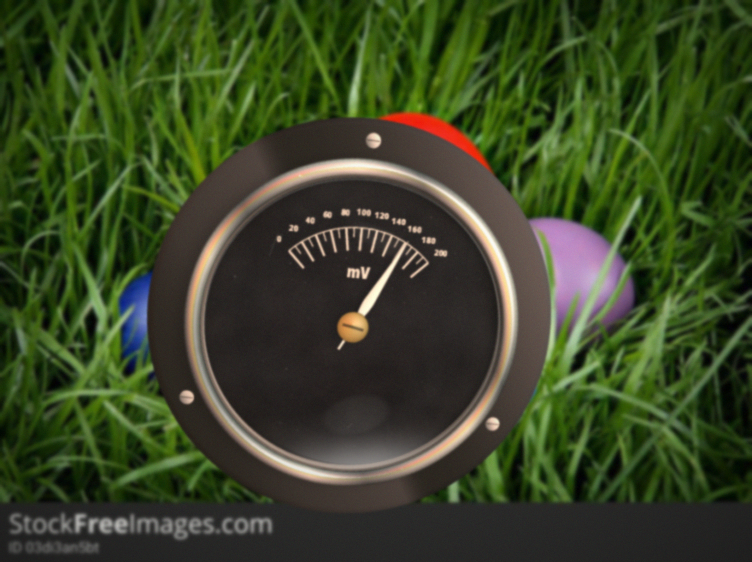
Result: 160 mV
